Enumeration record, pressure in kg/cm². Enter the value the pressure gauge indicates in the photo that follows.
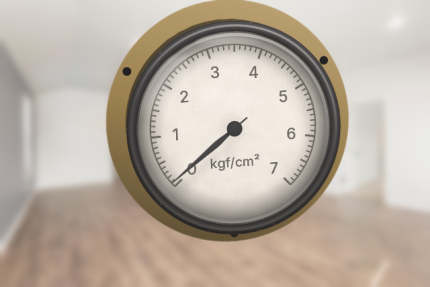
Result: 0.1 kg/cm²
